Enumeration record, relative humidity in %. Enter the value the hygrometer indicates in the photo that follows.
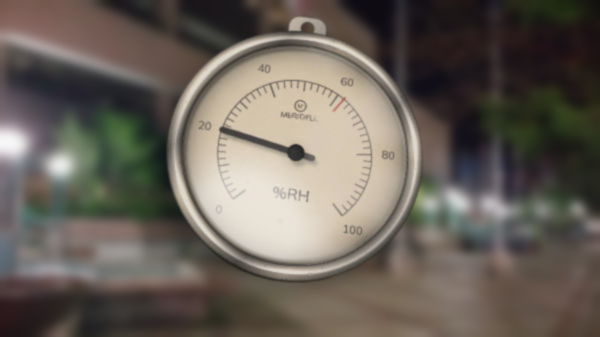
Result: 20 %
